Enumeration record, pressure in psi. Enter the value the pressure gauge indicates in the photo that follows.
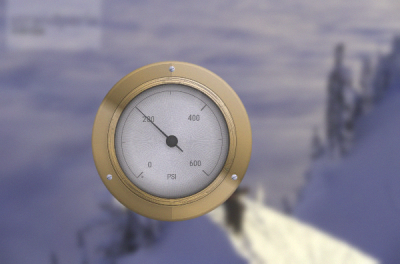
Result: 200 psi
